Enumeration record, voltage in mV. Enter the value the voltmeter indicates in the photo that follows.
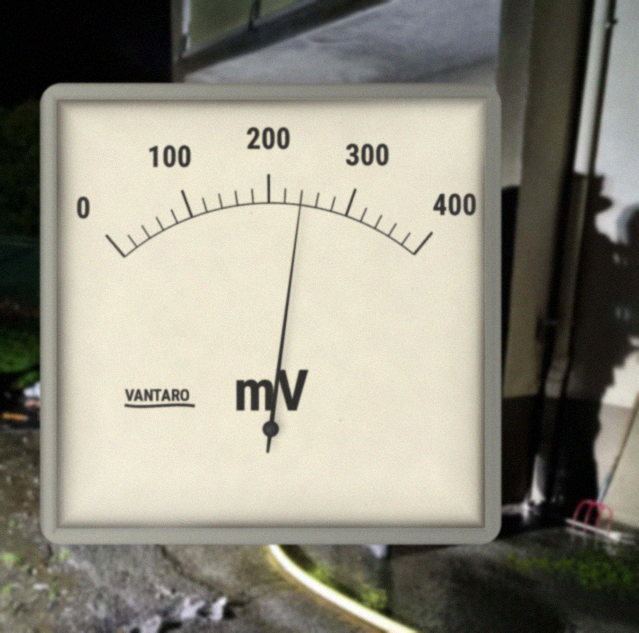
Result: 240 mV
